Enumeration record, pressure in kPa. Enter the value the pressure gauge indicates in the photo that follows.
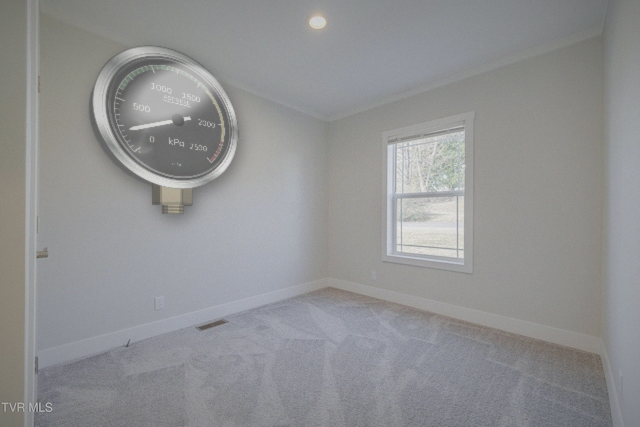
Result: 200 kPa
